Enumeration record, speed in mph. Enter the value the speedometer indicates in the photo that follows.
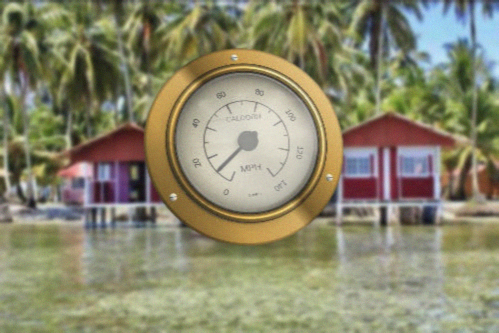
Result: 10 mph
